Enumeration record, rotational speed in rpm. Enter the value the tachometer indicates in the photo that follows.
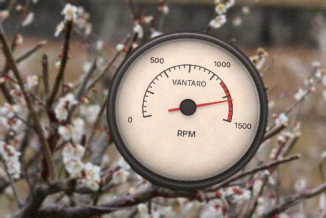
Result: 1300 rpm
